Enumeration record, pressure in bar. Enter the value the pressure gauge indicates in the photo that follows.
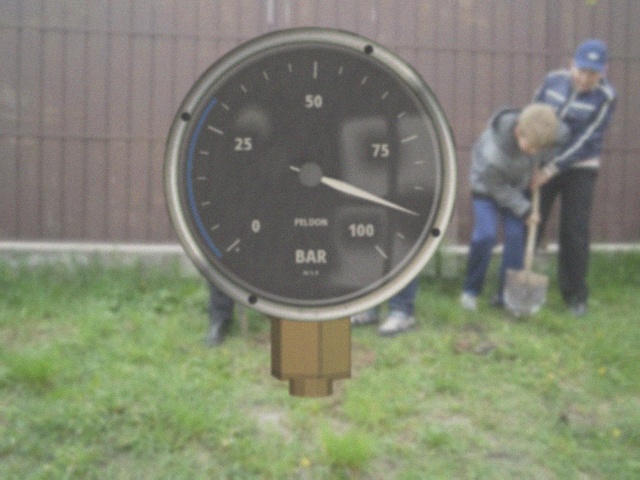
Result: 90 bar
